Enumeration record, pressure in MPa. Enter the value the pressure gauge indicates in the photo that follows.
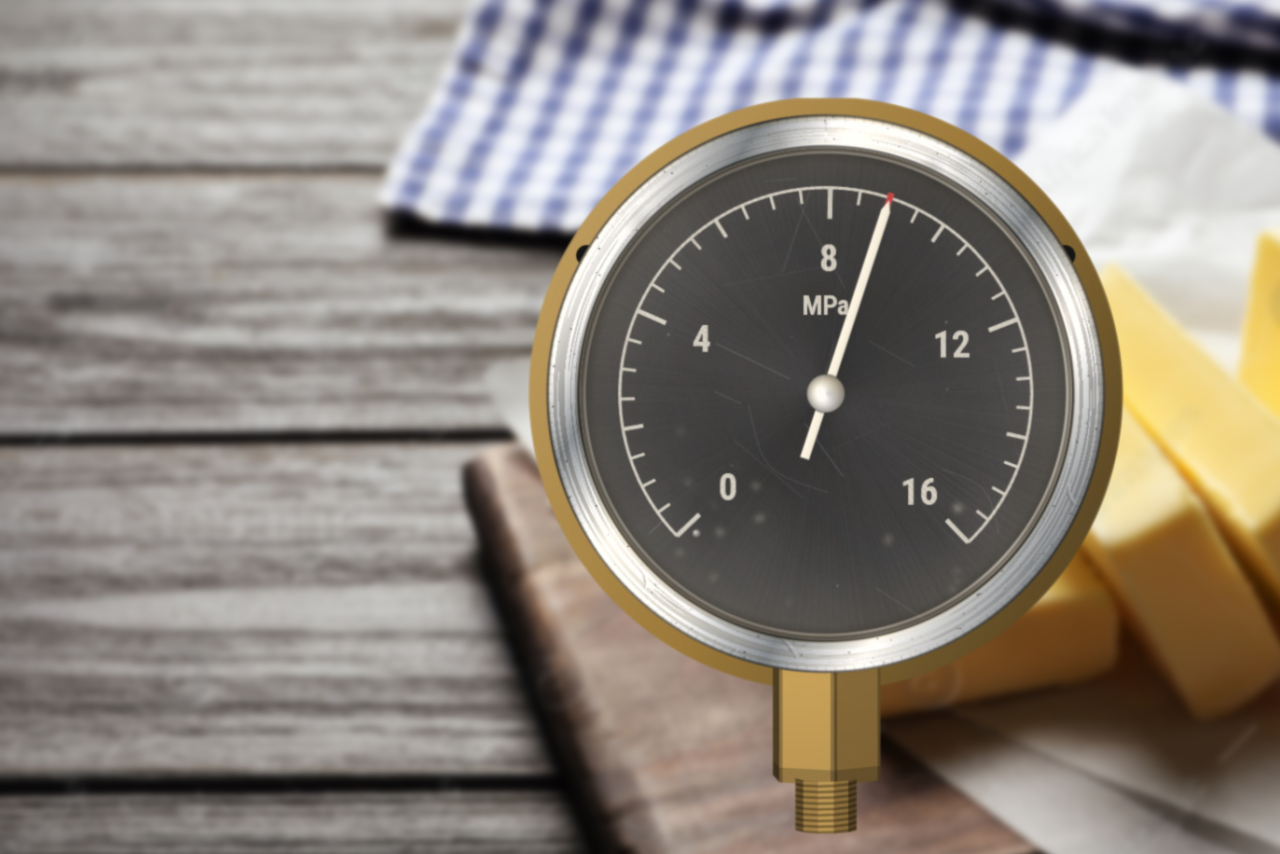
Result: 9 MPa
